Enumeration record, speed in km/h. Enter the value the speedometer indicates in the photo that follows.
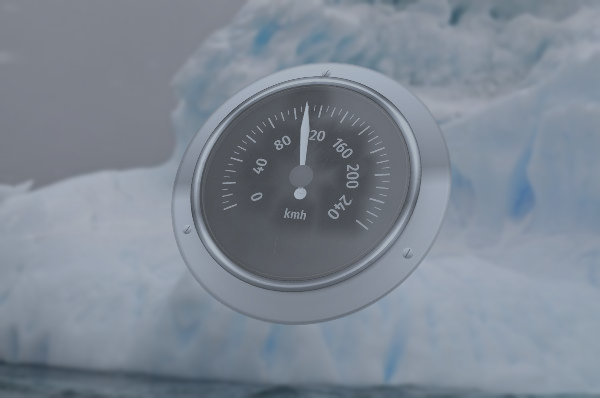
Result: 110 km/h
